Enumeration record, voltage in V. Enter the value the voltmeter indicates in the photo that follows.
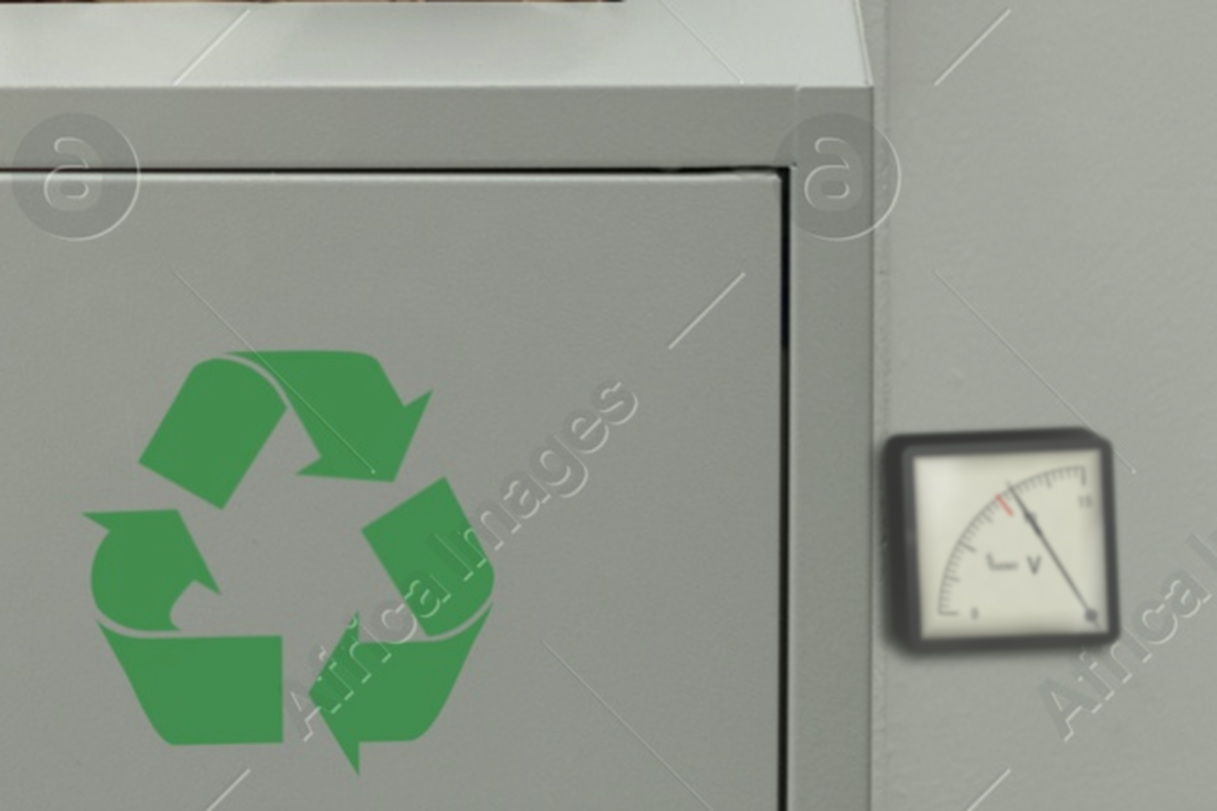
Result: 10 V
